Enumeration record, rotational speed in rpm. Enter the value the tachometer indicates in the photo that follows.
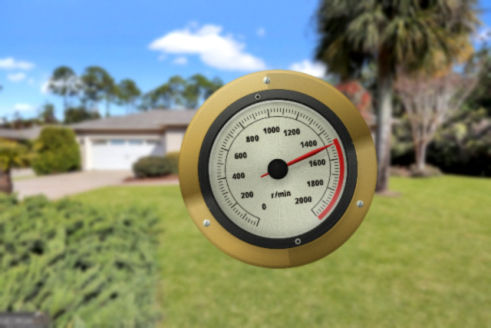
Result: 1500 rpm
